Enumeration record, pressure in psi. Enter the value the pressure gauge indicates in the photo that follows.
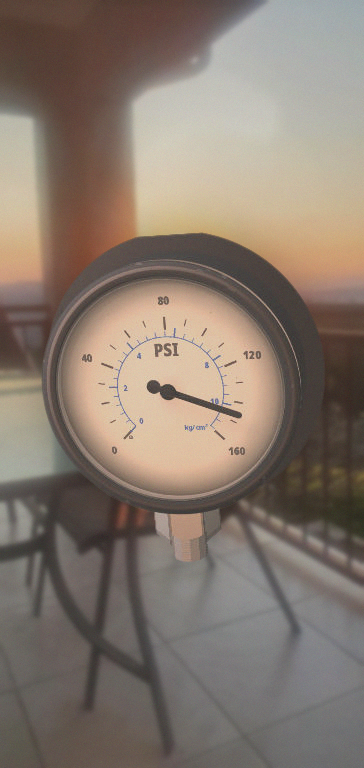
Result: 145 psi
